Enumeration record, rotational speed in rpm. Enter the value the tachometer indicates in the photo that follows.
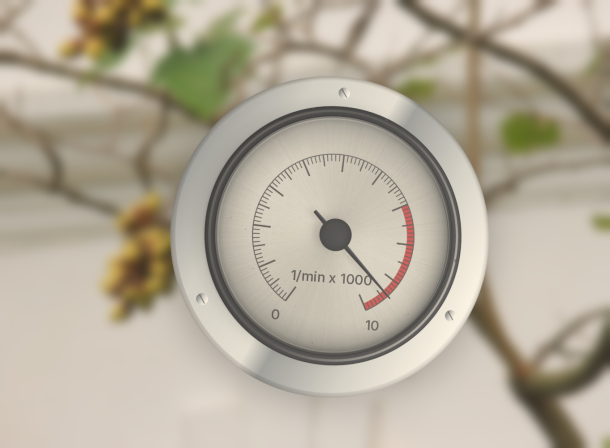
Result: 9400 rpm
